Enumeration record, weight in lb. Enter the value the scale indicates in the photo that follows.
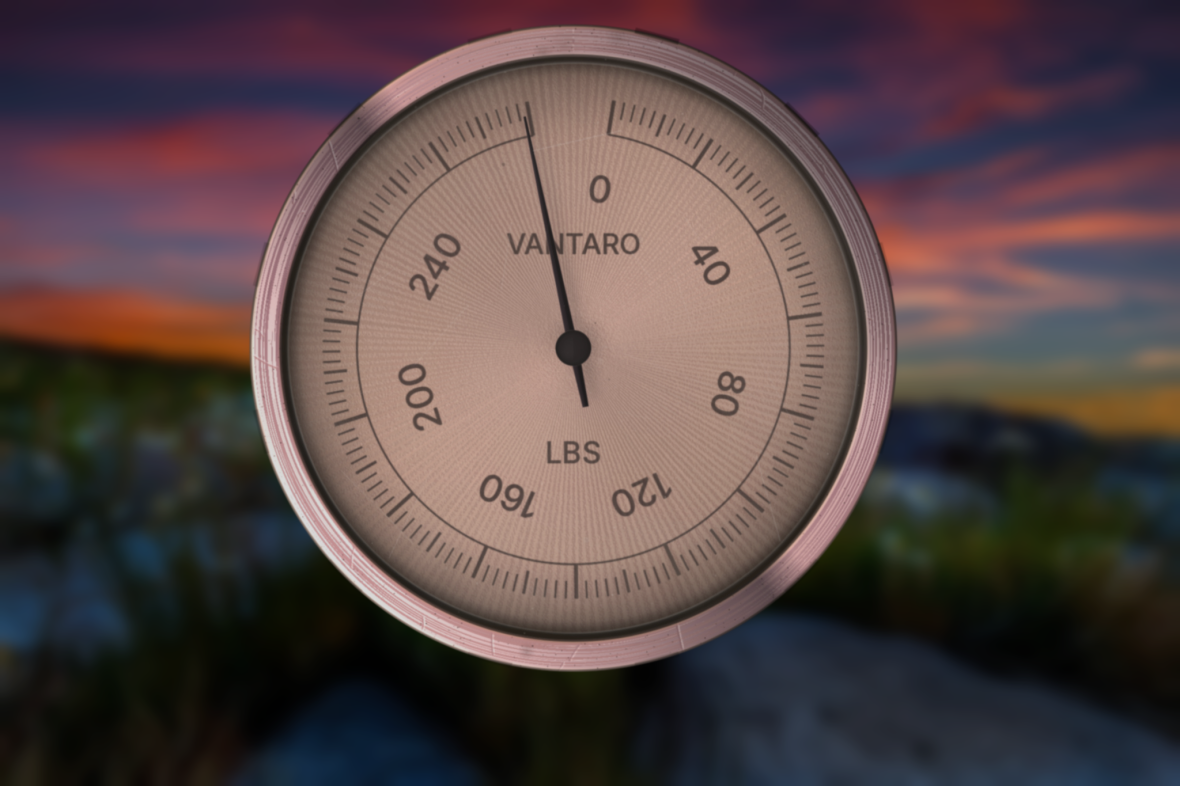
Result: 279 lb
